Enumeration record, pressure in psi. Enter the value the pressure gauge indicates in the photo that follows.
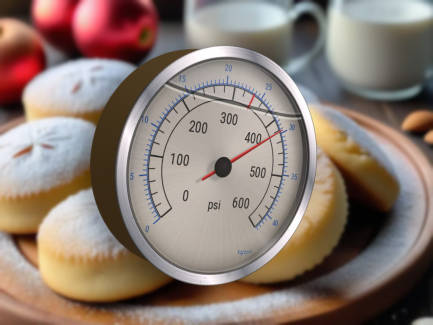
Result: 420 psi
